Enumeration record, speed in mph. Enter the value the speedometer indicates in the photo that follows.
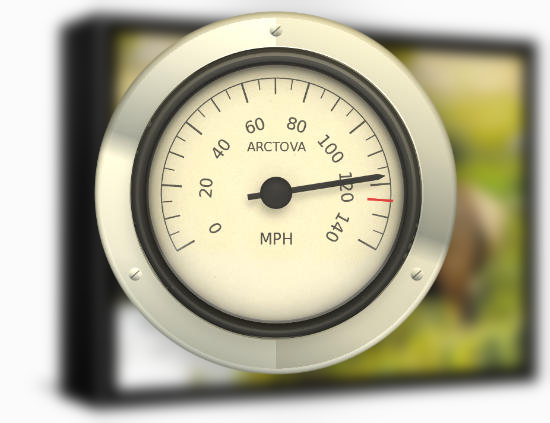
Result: 117.5 mph
